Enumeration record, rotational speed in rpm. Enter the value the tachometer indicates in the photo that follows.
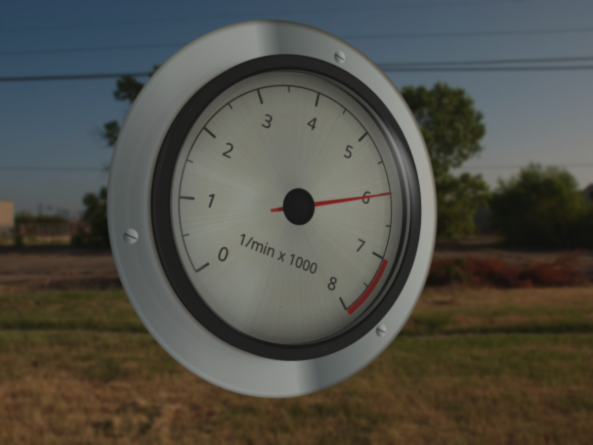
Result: 6000 rpm
